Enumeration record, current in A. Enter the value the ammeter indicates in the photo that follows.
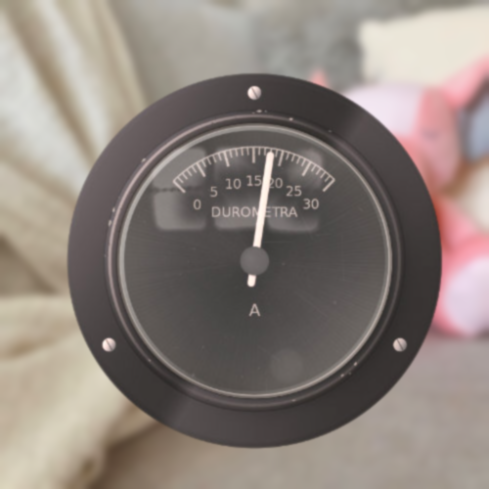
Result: 18 A
